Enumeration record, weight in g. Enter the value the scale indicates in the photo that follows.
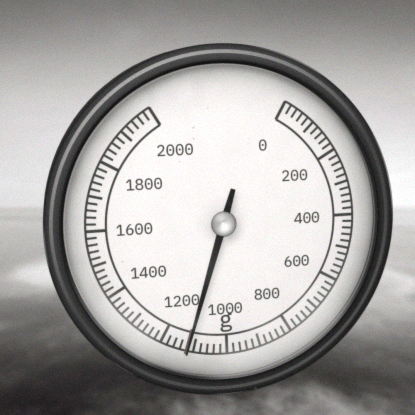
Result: 1120 g
